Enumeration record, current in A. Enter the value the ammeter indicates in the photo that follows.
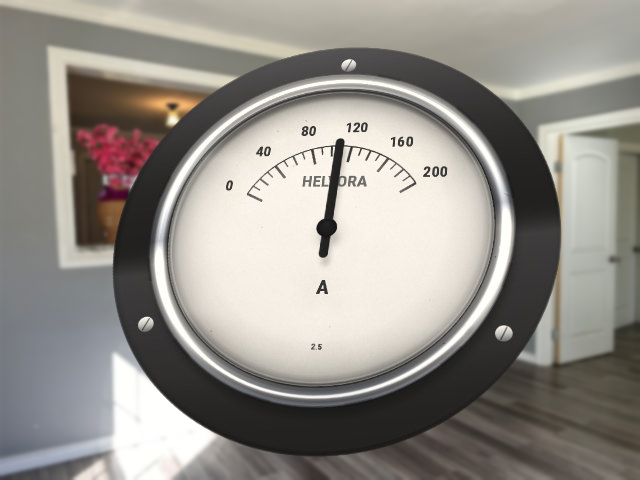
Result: 110 A
